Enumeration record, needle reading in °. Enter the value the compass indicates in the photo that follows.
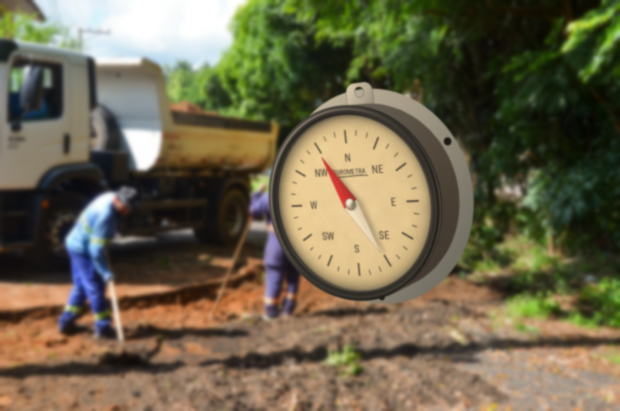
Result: 330 °
